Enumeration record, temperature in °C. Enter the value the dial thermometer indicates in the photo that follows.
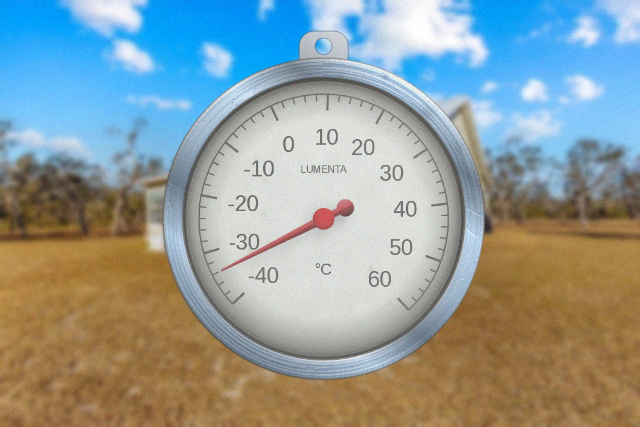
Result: -34 °C
